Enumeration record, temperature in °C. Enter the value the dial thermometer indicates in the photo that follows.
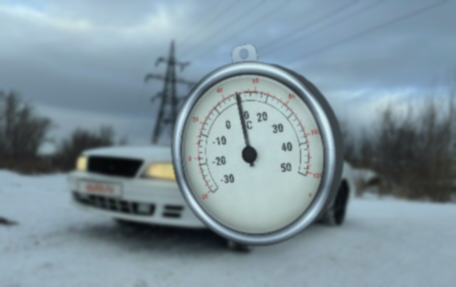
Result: 10 °C
